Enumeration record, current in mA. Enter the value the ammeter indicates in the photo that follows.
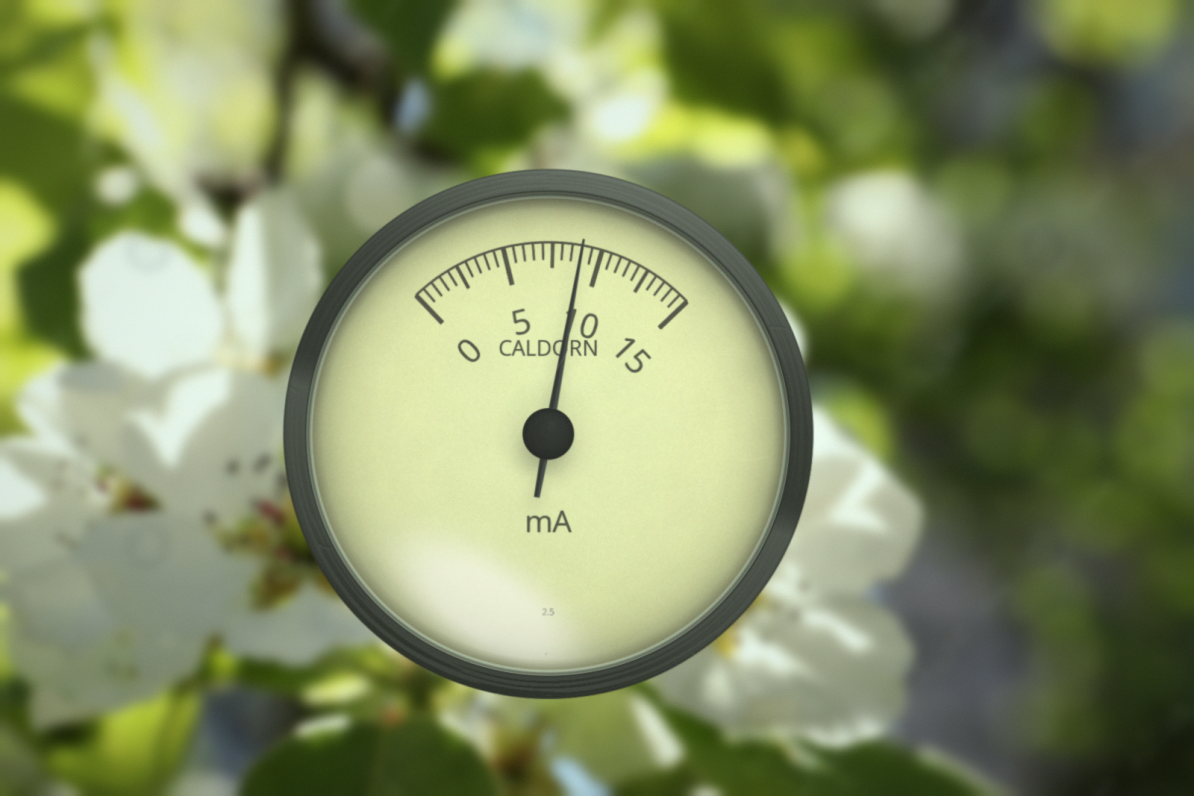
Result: 9 mA
